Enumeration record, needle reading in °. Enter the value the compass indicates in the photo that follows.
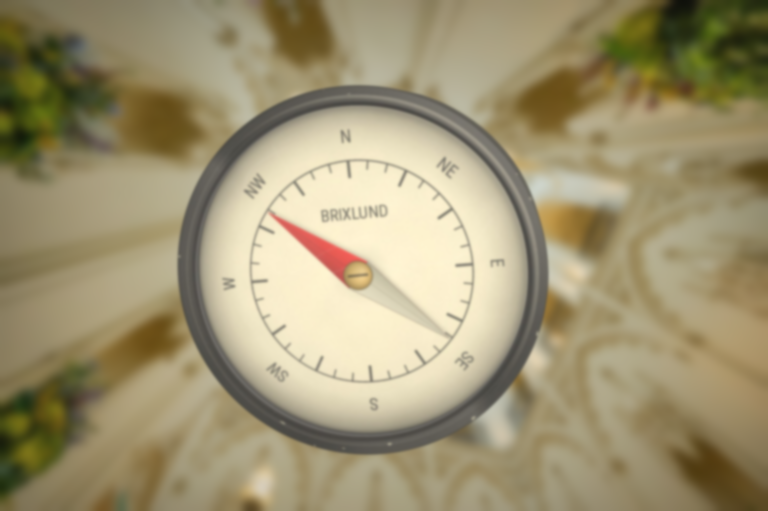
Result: 310 °
